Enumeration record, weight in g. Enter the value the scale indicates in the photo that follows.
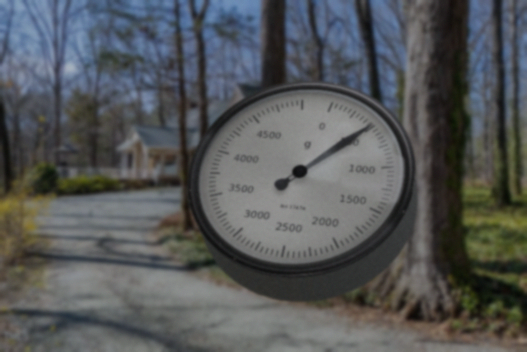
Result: 500 g
